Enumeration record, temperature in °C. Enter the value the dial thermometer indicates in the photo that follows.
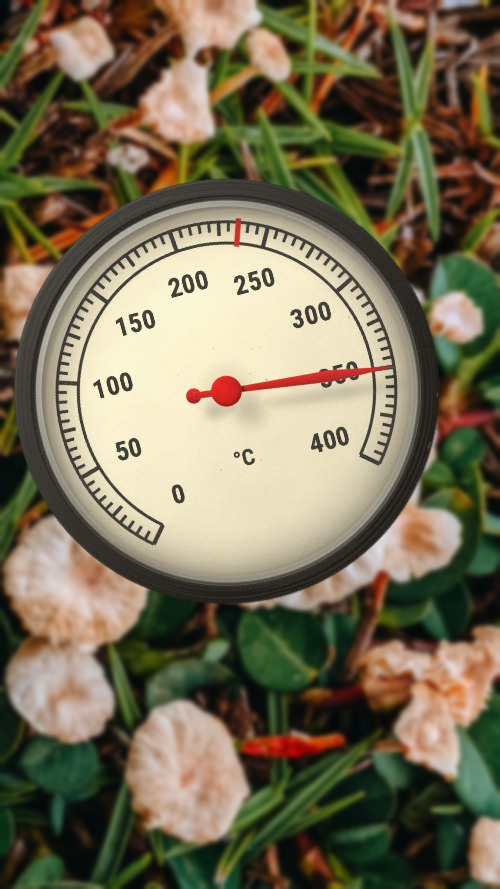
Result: 350 °C
